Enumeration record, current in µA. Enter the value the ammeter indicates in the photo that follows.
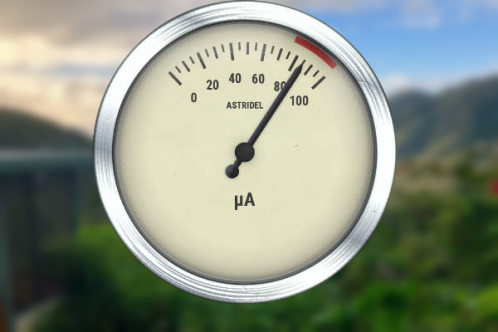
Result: 85 µA
